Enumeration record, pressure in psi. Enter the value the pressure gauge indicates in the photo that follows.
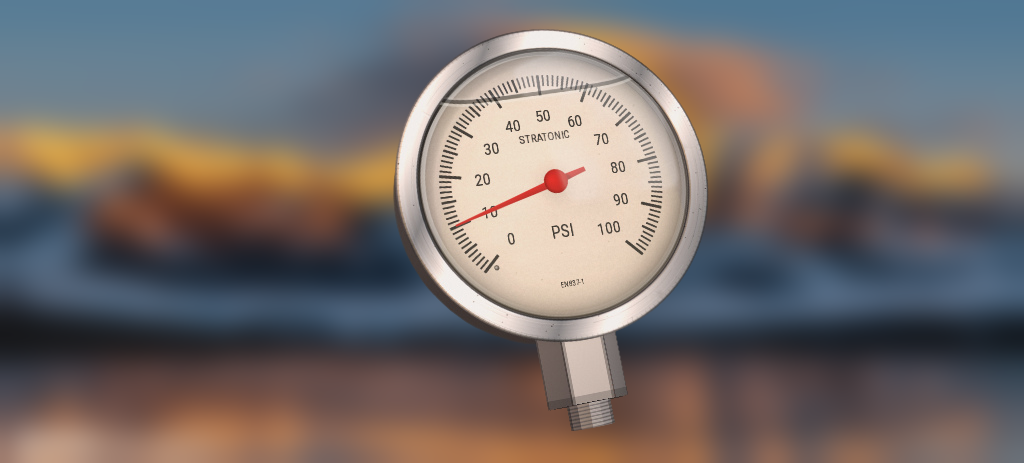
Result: 10 psi
